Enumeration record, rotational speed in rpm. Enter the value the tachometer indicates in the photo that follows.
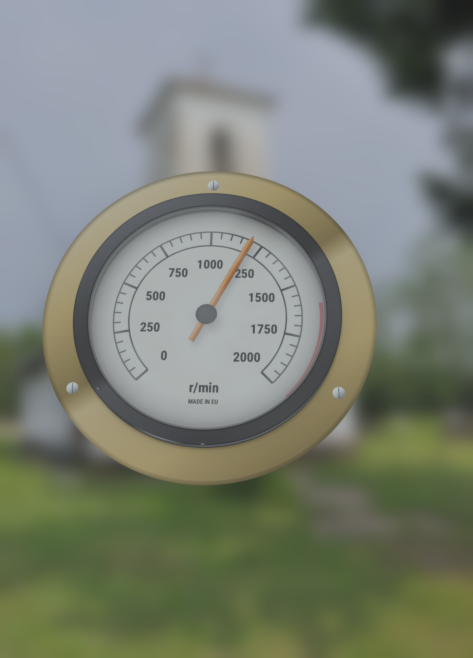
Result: 1200 rpm
